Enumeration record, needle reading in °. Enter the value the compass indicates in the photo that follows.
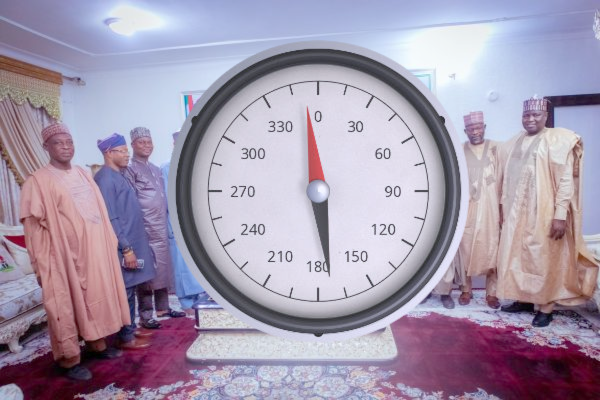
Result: 352.5 °
